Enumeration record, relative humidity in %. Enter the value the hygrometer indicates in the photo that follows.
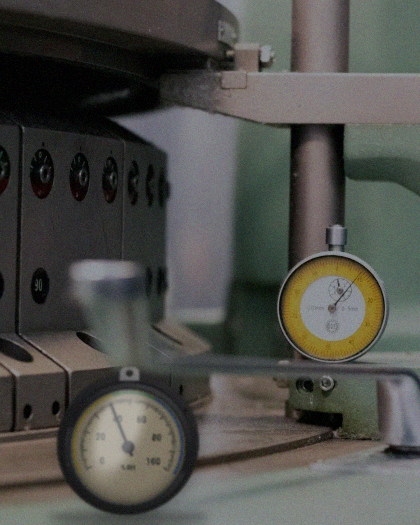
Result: 40 %
